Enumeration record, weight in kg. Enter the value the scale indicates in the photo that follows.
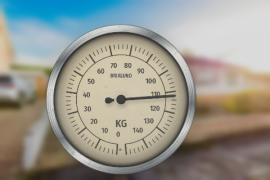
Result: 112 kg
